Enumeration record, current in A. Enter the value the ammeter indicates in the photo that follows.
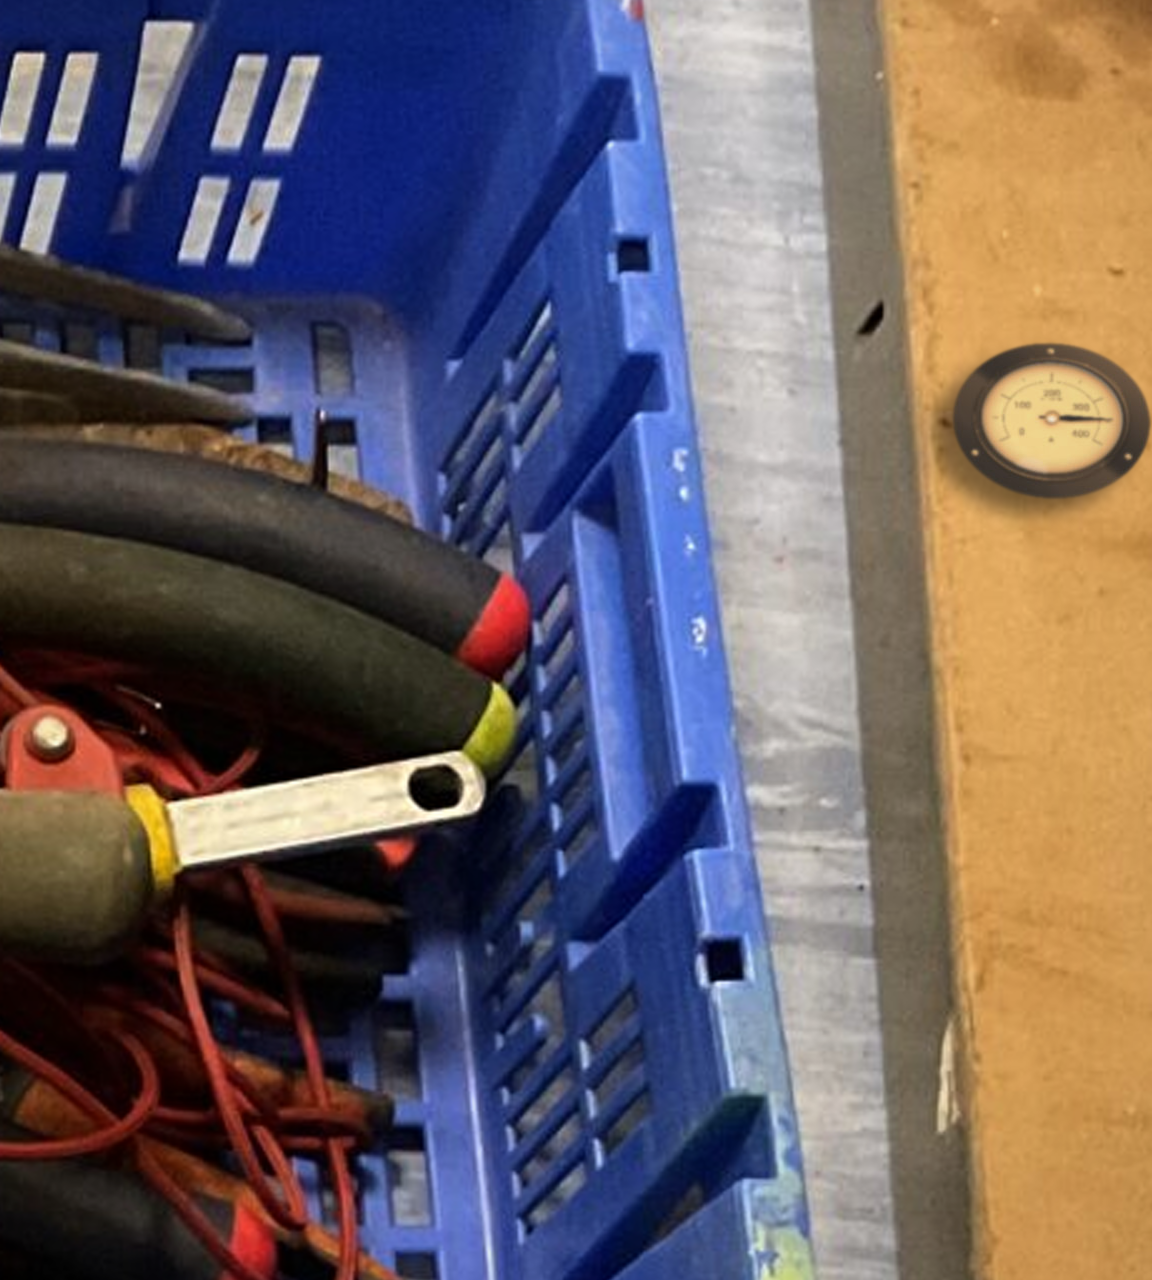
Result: 350 A
